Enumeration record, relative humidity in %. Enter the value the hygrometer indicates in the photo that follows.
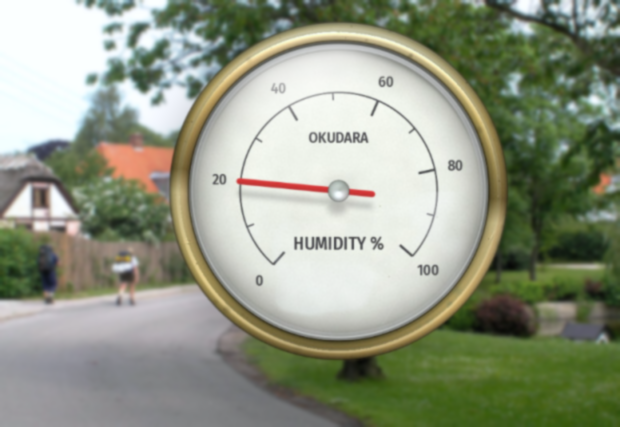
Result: 20 %
